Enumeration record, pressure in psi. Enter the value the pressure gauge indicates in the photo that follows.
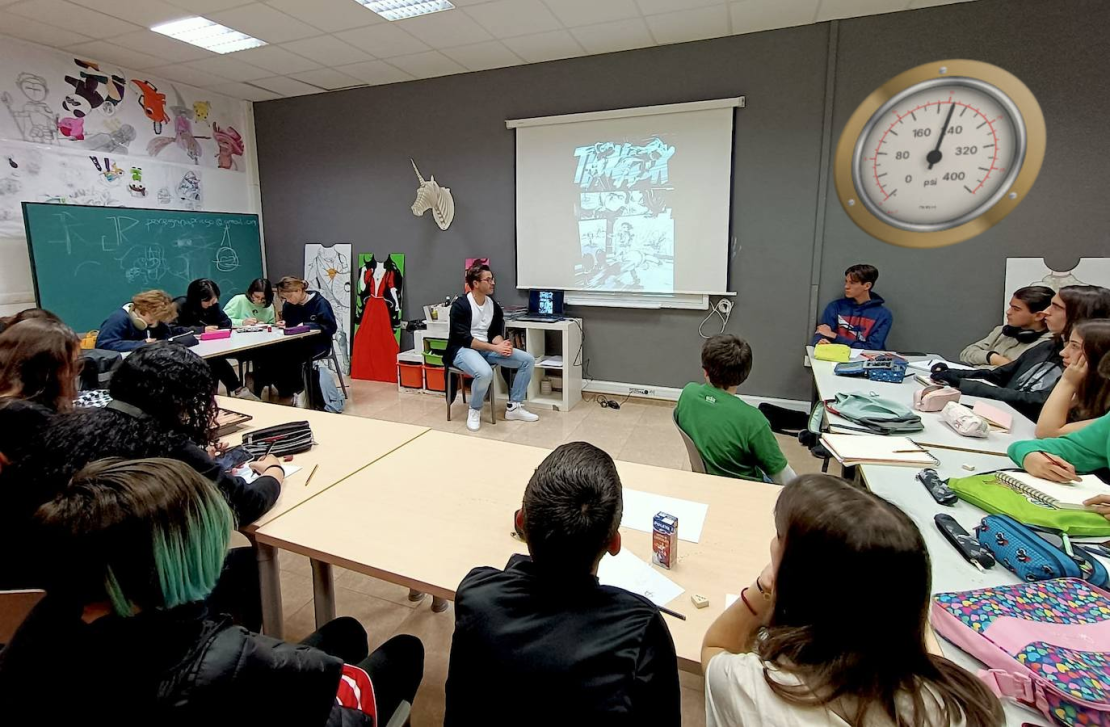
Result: 220 psi
